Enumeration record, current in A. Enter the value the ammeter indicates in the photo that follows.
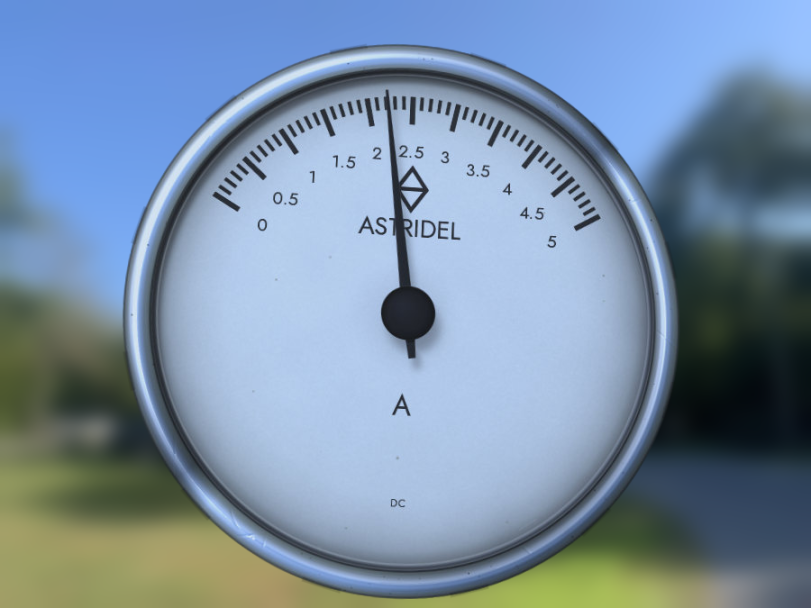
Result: 2.2 A
